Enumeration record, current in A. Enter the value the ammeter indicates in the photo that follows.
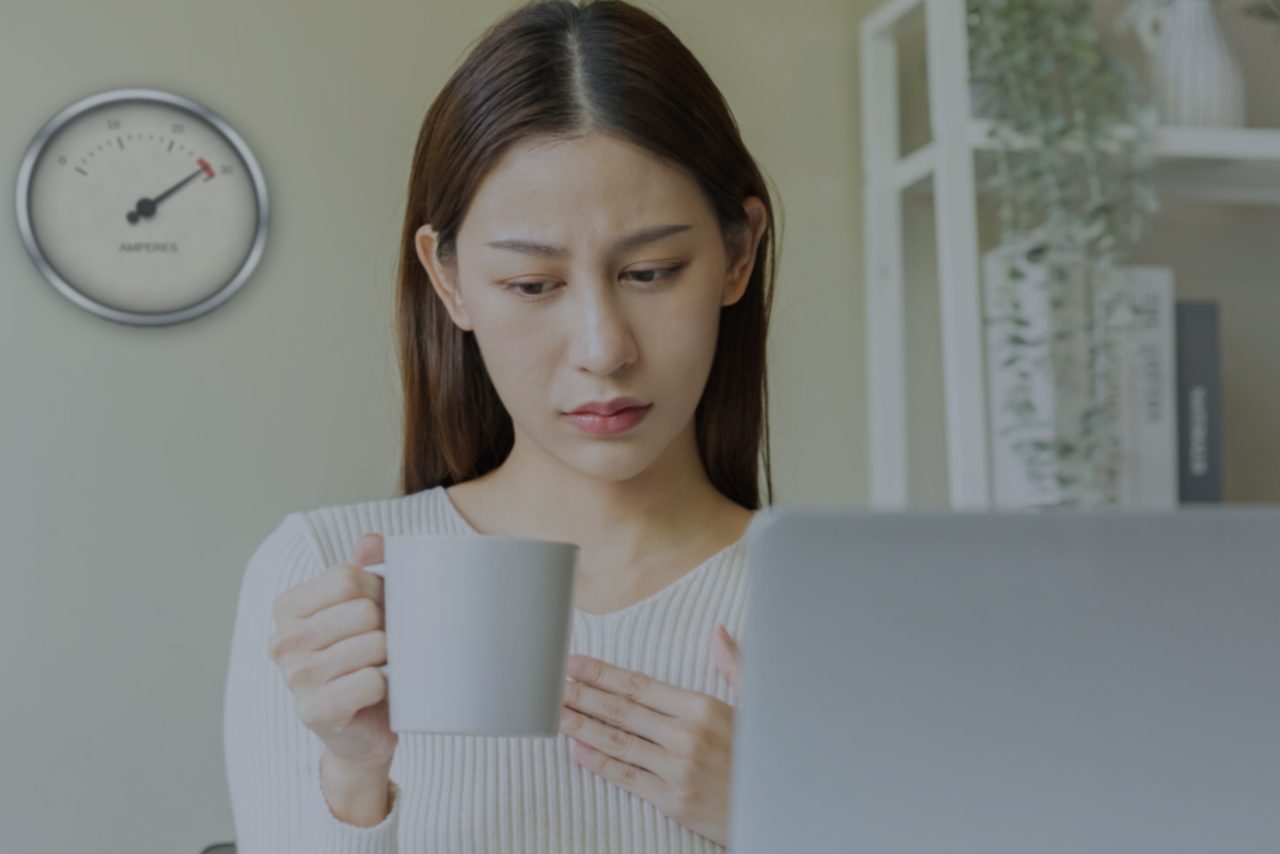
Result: 28 A
